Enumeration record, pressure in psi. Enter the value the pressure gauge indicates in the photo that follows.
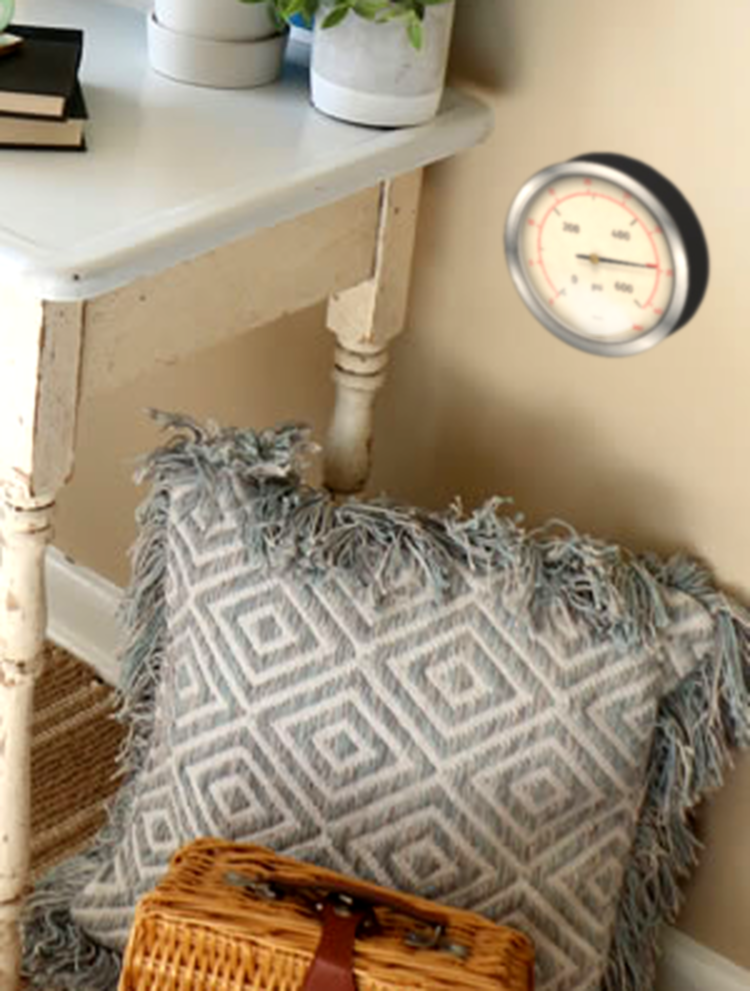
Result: 500 psi
